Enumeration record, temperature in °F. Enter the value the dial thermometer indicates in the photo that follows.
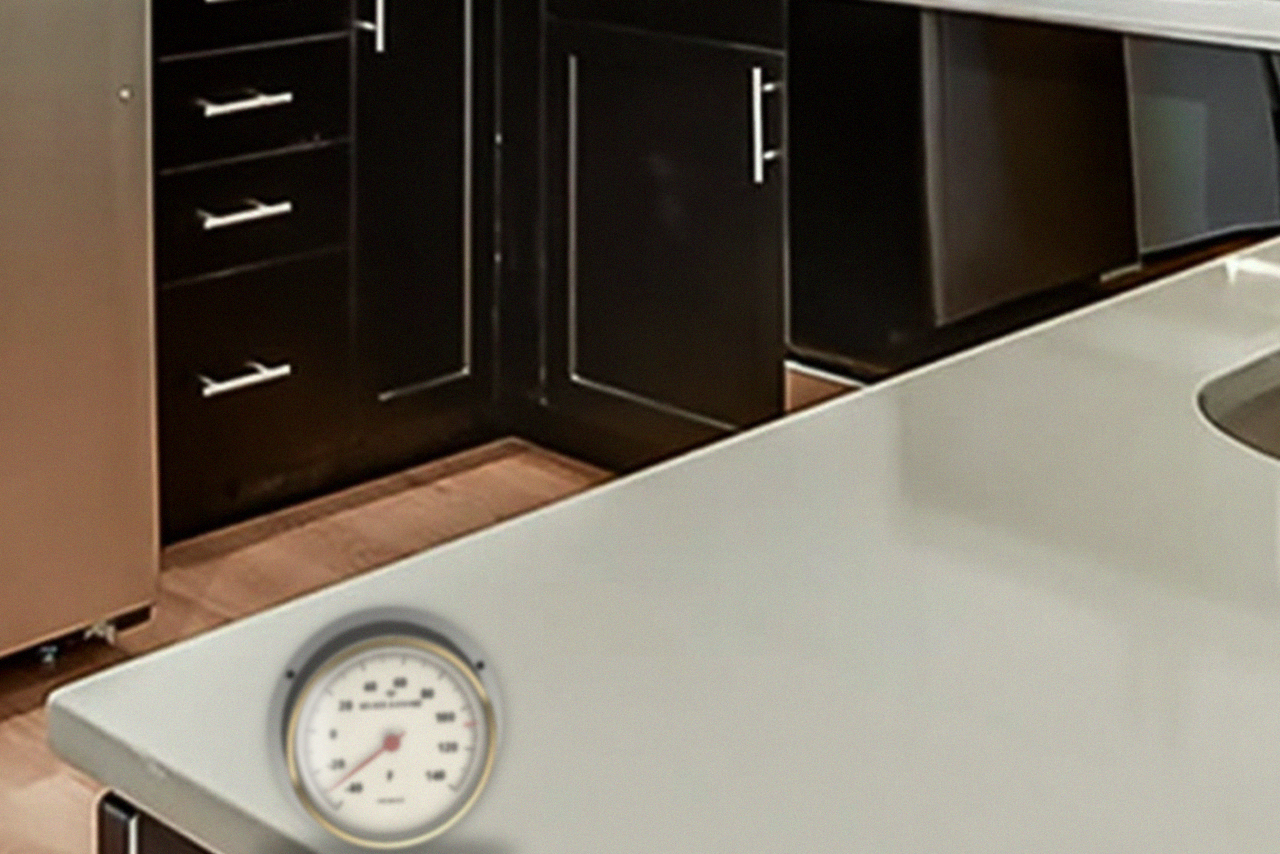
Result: -30 °F
